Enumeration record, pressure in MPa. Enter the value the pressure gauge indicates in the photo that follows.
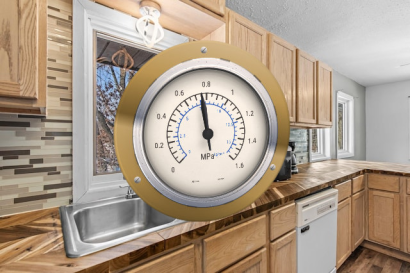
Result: 0.75 MPa
